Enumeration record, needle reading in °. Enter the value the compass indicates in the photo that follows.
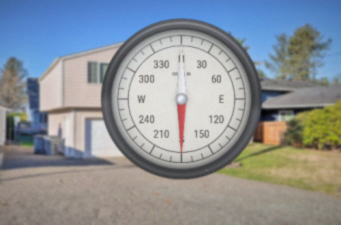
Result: 180 °
